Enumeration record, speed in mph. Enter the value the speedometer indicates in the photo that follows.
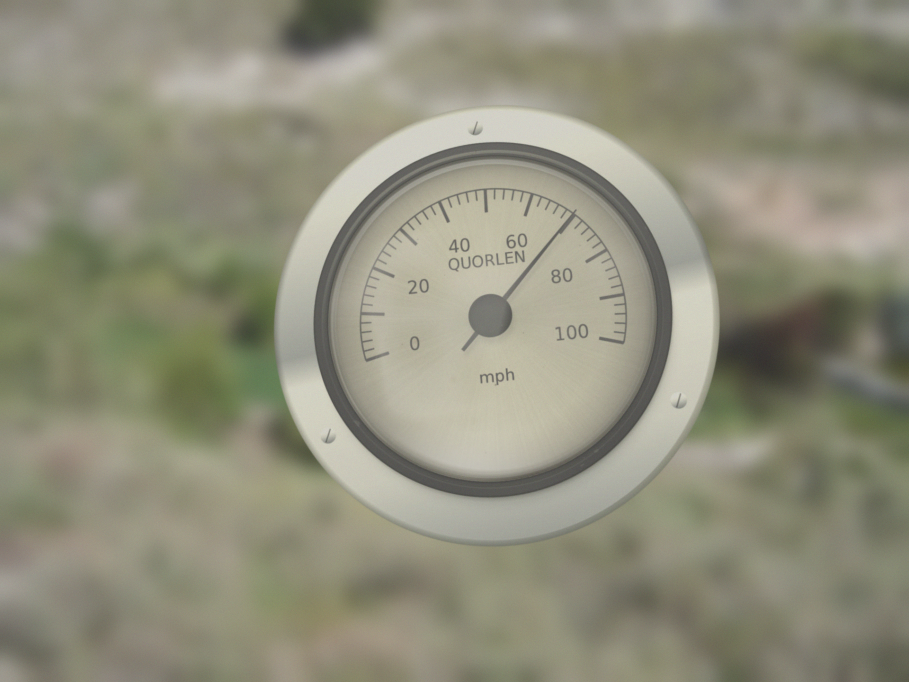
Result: 70 mph
